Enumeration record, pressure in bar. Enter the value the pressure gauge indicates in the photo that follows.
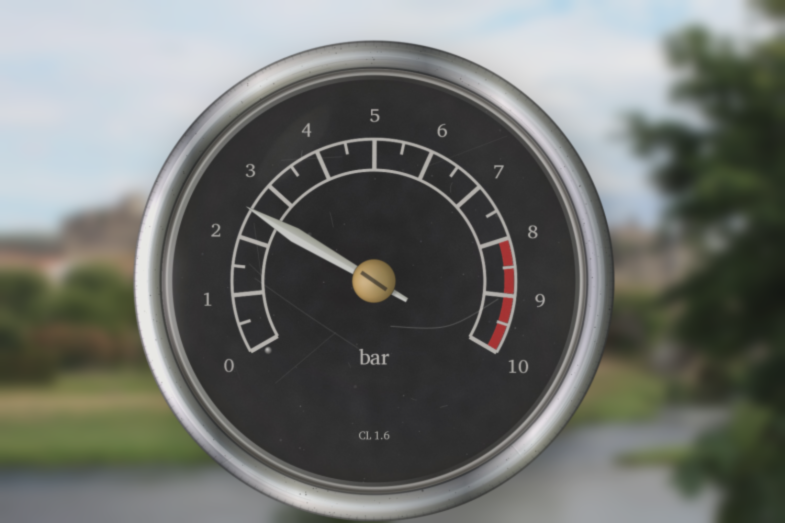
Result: 2.5 bar
